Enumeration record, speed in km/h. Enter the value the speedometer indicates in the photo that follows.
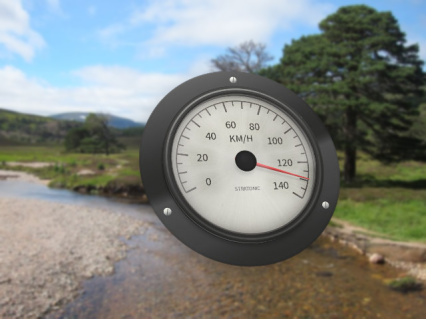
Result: 130 km/h
